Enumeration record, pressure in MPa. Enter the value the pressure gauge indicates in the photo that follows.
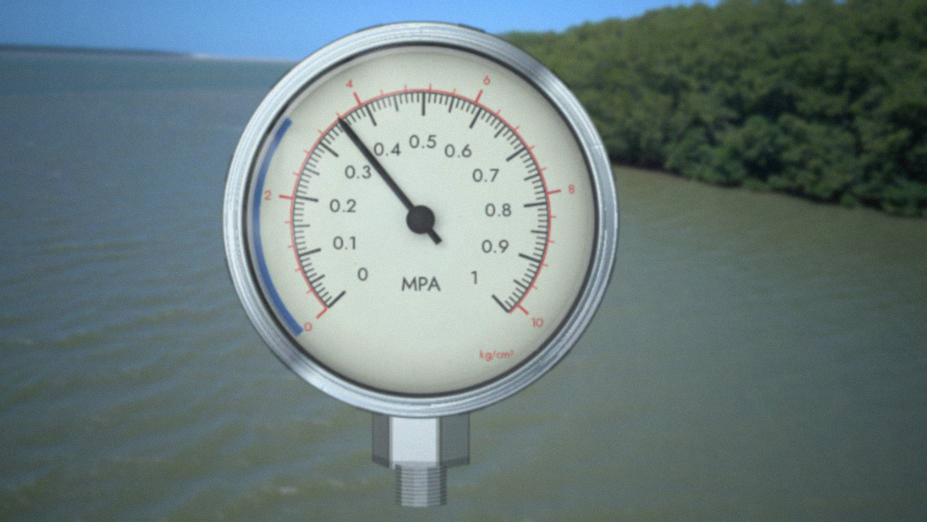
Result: 0.35 MPa
